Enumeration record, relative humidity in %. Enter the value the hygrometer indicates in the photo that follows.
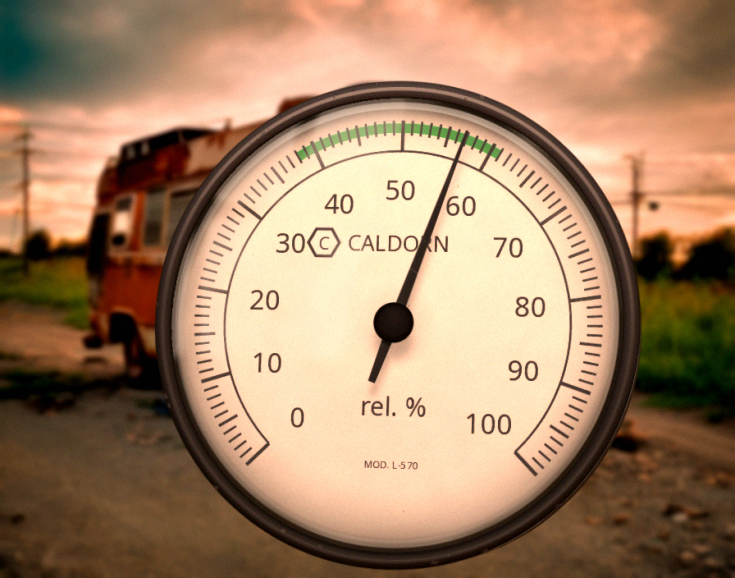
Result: 57 %
